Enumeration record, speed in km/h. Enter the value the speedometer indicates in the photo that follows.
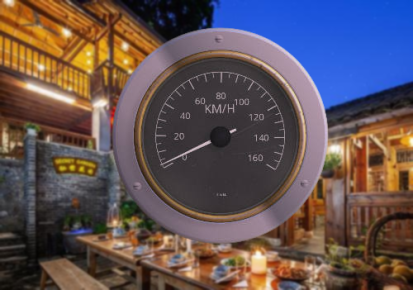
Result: 2.5 km/h
